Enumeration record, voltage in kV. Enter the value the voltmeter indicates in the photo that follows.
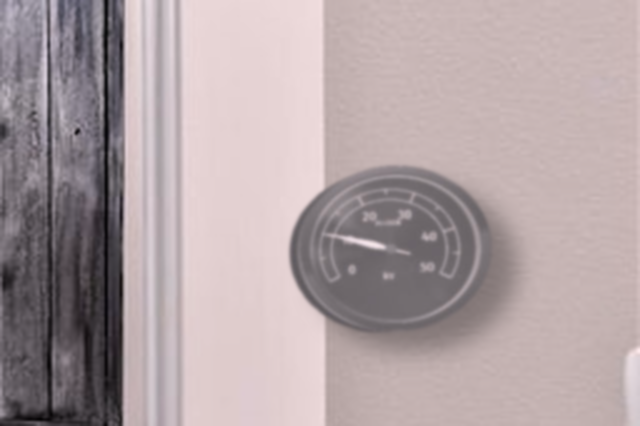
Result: 10 kV
